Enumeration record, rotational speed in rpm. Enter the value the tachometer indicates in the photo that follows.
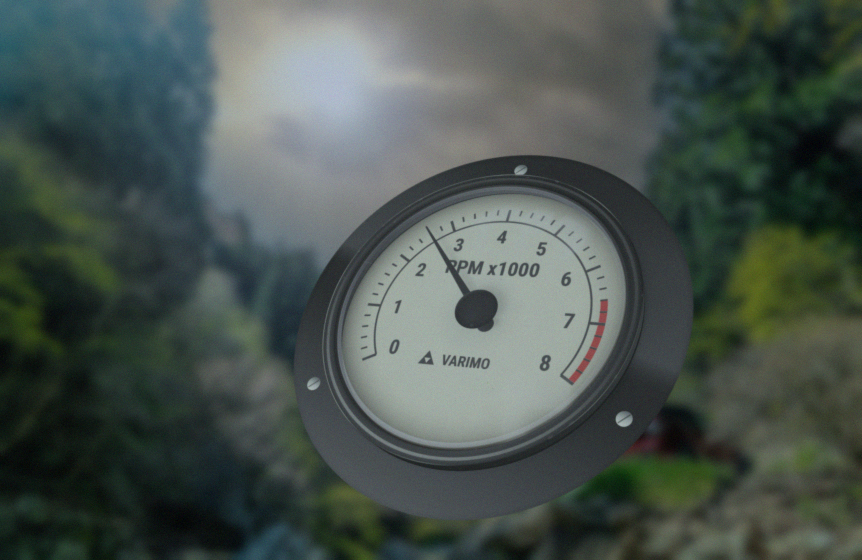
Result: 2600 rpm
